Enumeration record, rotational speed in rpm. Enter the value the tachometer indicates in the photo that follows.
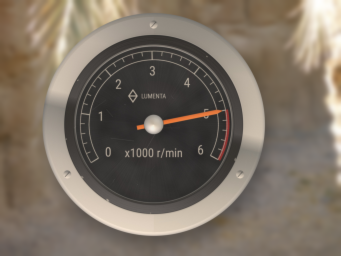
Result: 5000 rpm
